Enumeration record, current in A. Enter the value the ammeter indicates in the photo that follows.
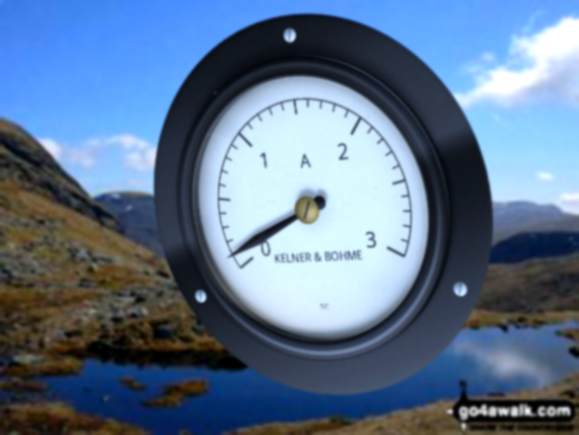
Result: 0.1 A
